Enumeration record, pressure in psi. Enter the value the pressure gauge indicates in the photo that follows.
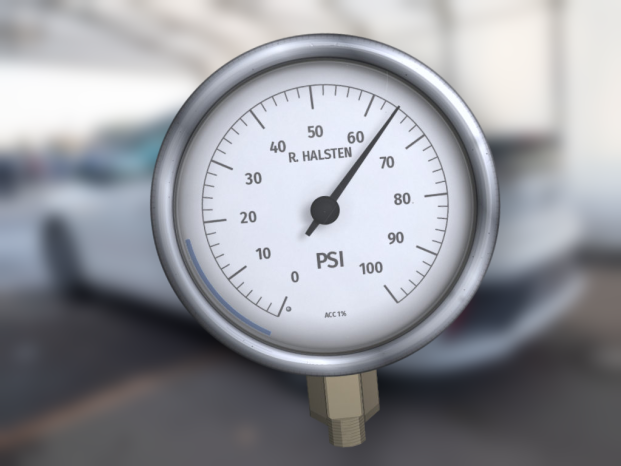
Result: 64 psi
